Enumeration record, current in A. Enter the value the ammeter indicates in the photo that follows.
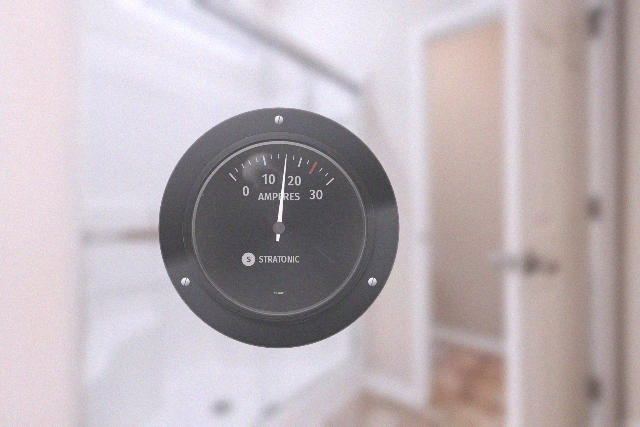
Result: 16 A
